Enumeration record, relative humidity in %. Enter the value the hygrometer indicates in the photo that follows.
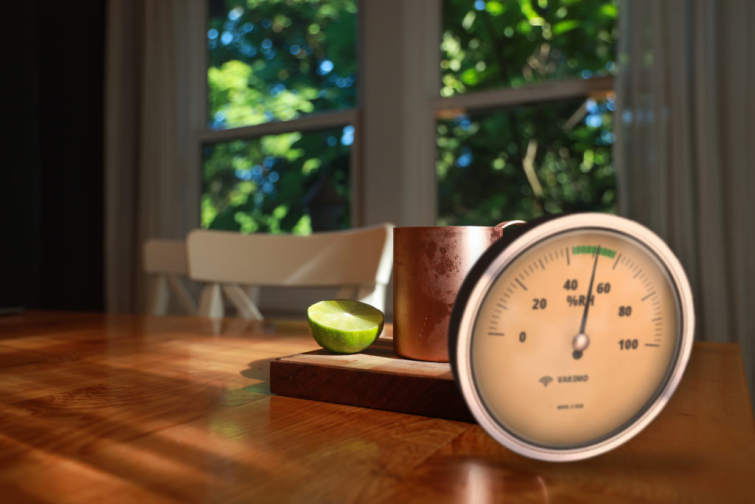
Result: 50 %
